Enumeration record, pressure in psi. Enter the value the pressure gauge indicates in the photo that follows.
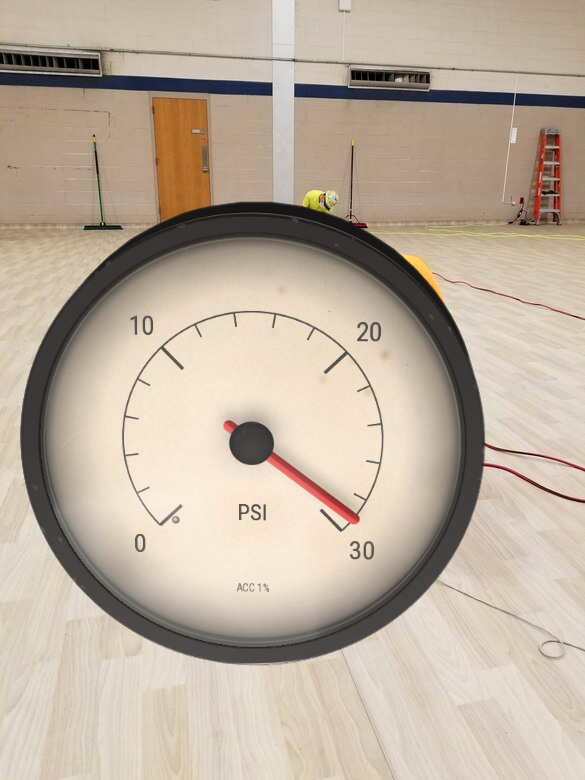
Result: 29 psi
